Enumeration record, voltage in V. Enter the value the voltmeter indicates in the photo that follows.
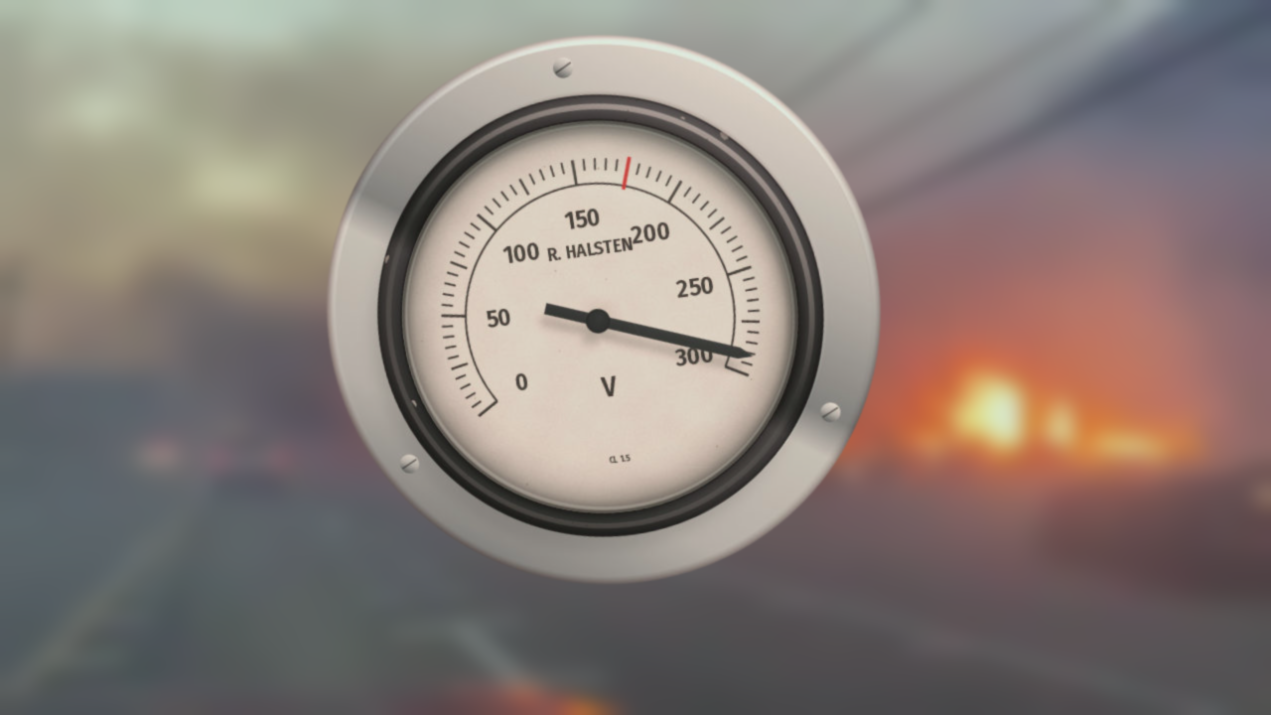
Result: 290 V
